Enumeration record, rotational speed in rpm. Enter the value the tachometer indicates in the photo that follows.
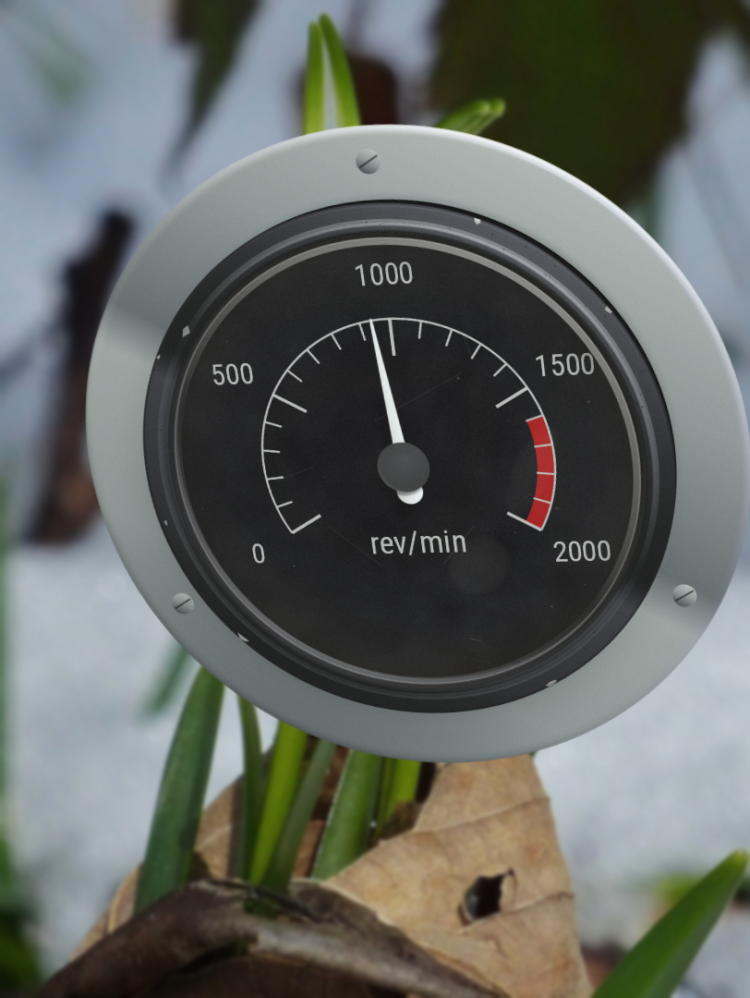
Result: 950 rpm
